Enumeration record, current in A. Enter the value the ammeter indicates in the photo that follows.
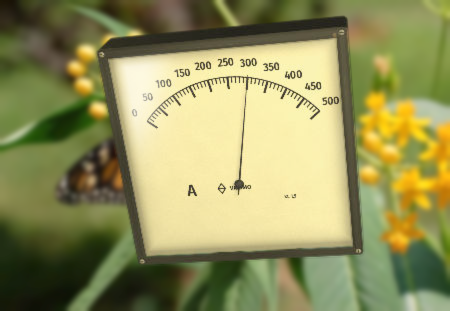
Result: 300 A
